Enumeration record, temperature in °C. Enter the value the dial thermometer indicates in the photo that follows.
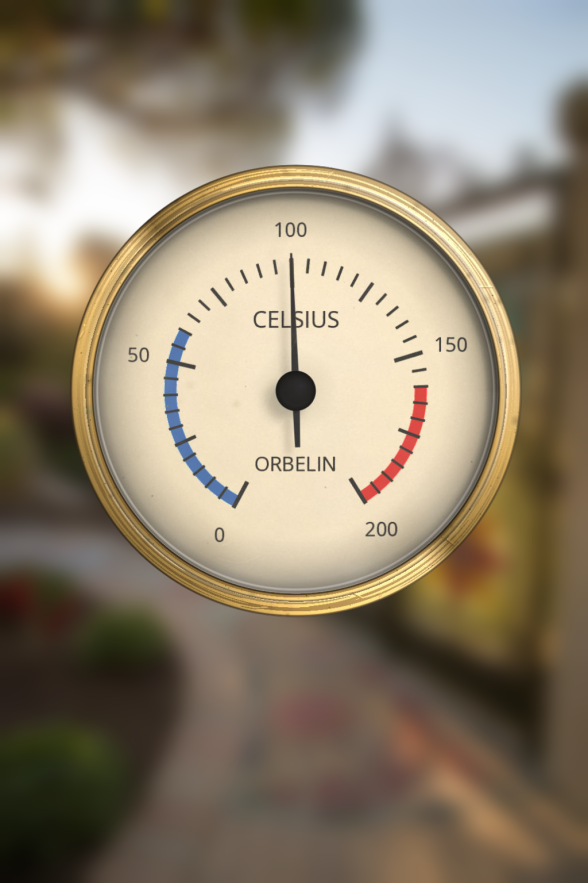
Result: 100 °C
